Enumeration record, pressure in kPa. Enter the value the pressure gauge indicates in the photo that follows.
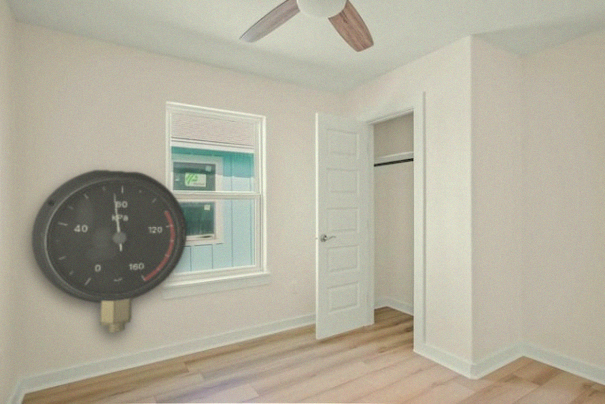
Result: 75 kPa
